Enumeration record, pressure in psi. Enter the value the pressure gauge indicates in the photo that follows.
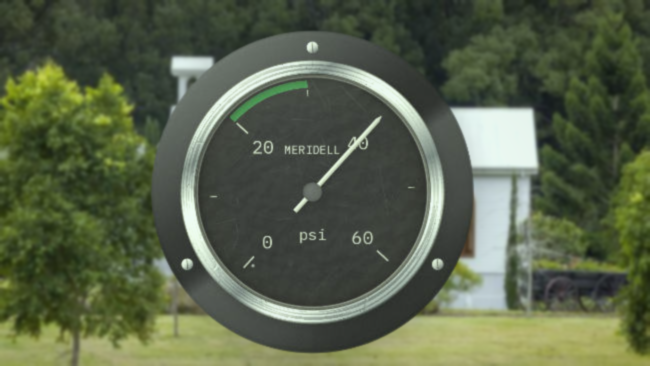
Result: 40 psi
